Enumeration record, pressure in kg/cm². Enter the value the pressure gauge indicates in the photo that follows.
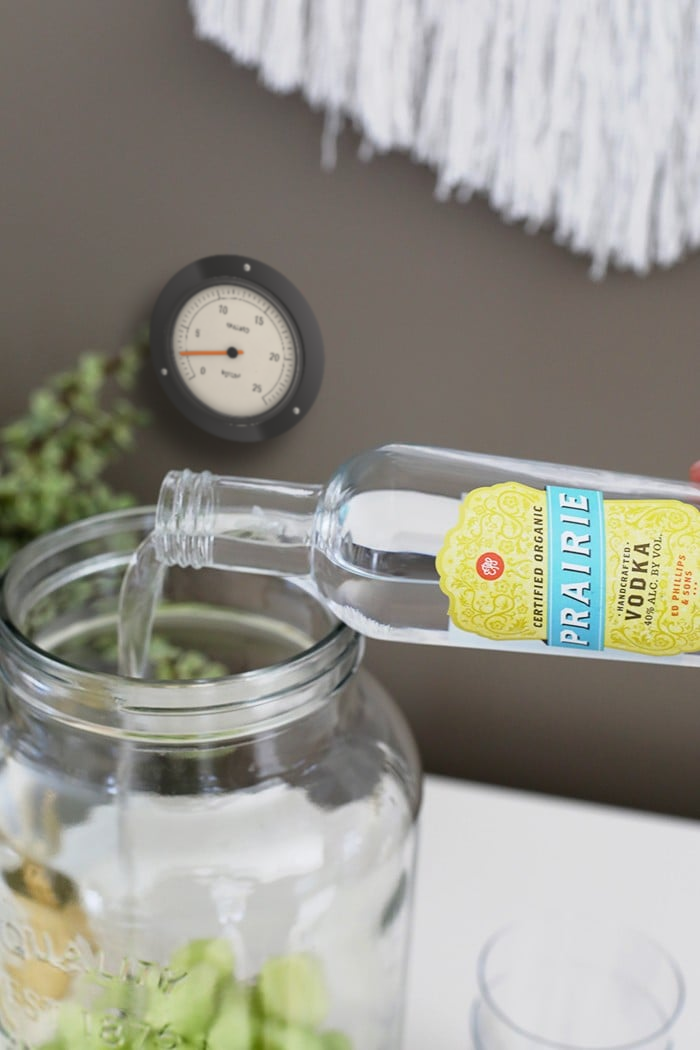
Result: 2.5 kg/cm²
